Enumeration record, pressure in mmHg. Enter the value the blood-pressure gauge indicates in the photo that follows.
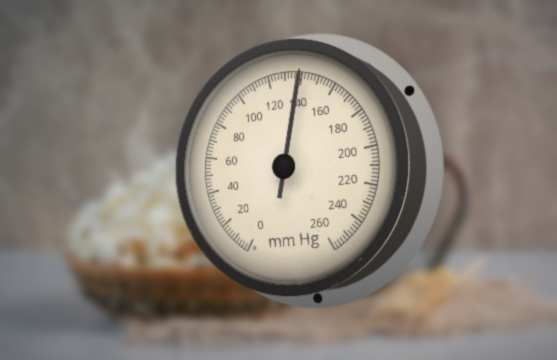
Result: 140 mmHg
